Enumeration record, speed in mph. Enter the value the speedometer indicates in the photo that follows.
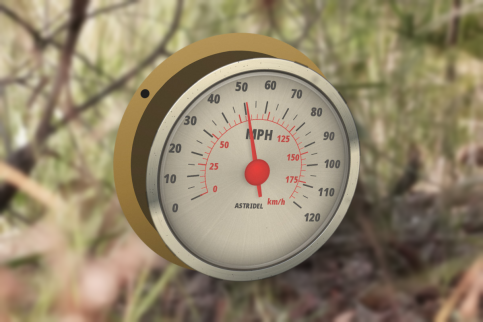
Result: 50 mph
